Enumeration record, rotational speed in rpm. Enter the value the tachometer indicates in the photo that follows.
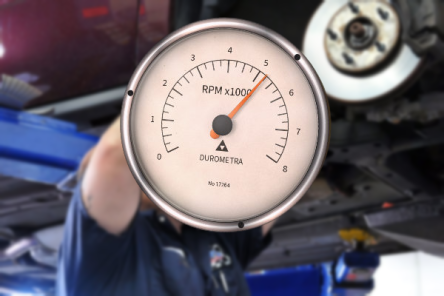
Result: 5250 rpm
